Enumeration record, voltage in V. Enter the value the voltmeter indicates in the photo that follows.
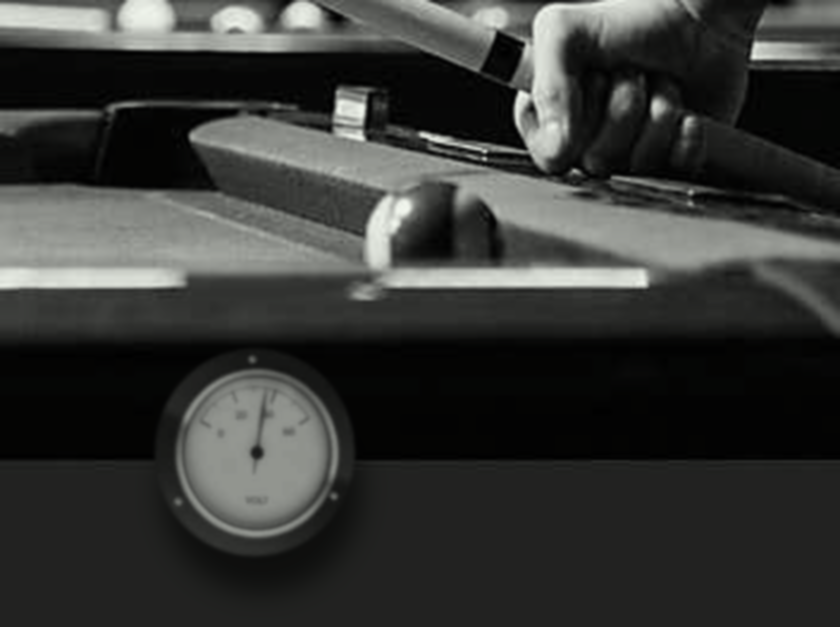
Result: 35 V
